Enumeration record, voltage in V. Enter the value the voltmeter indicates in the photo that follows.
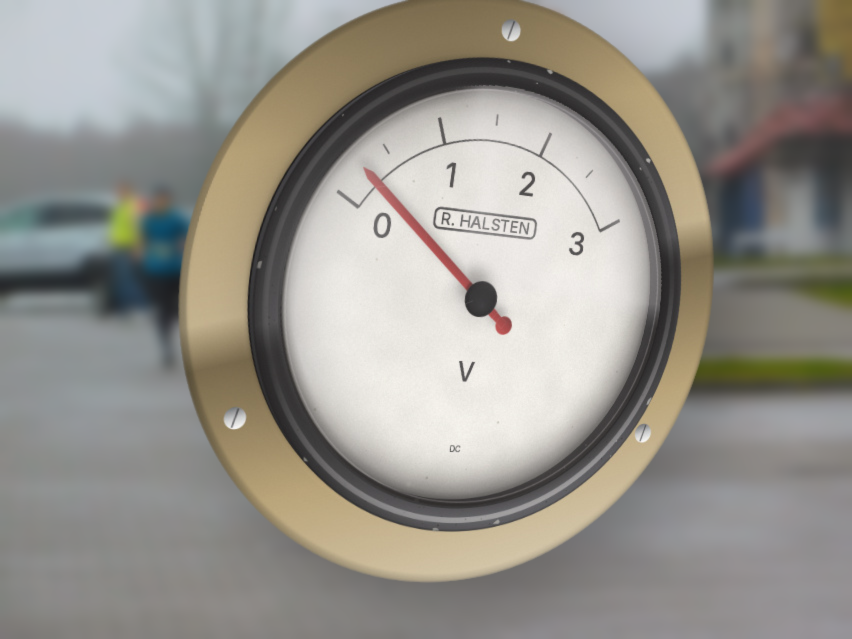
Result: 0.25 V
